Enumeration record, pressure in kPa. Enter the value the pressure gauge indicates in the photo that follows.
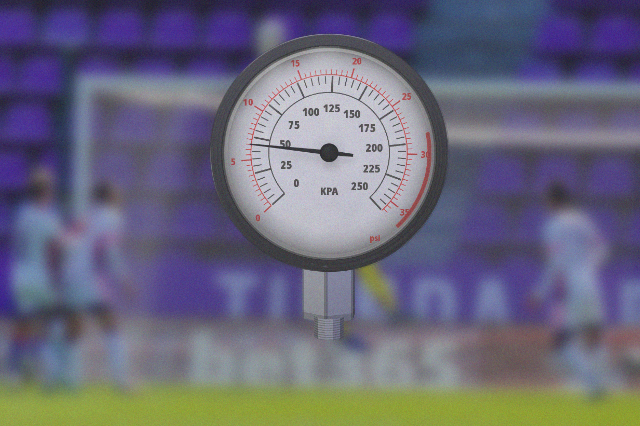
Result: 45 kPa
